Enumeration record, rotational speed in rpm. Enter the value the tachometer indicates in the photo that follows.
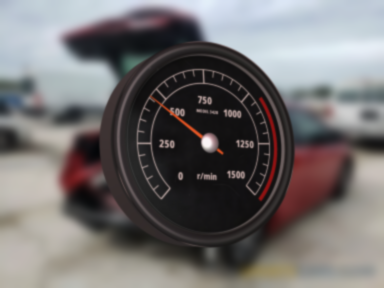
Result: 450 rpm
